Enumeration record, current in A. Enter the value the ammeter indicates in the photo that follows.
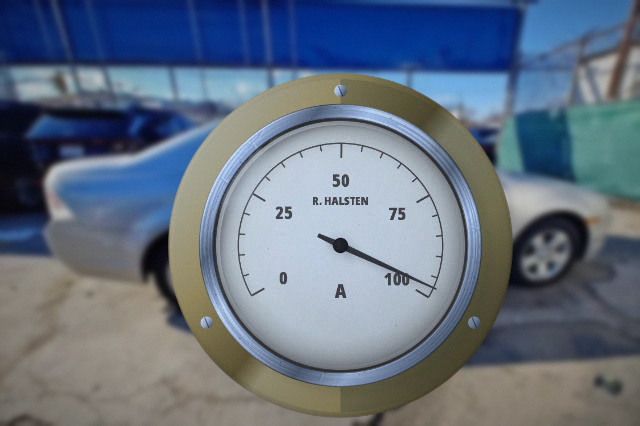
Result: 97.5 A
